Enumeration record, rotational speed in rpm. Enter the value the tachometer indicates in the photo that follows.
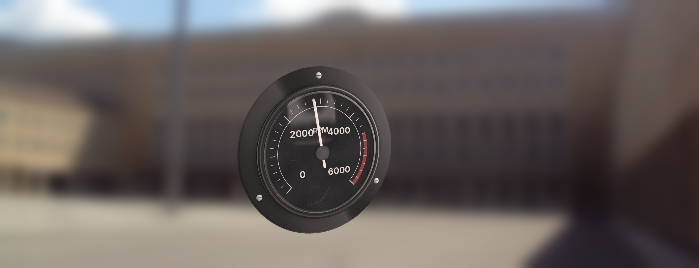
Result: 2800 rpm
